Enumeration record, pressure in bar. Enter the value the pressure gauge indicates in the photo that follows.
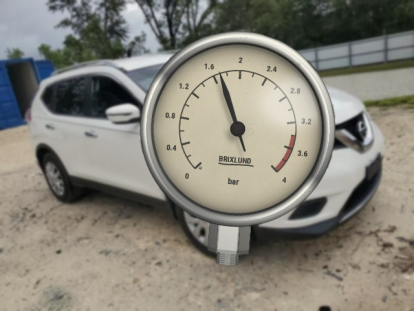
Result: 1.7 bar
